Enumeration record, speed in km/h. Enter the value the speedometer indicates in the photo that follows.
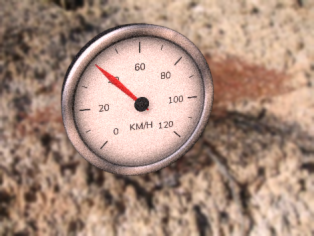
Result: 40 km/h
